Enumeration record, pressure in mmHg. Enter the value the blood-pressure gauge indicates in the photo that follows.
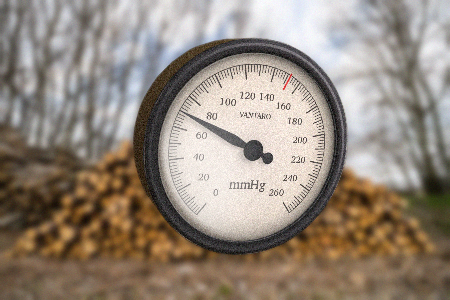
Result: 70 mmHg
